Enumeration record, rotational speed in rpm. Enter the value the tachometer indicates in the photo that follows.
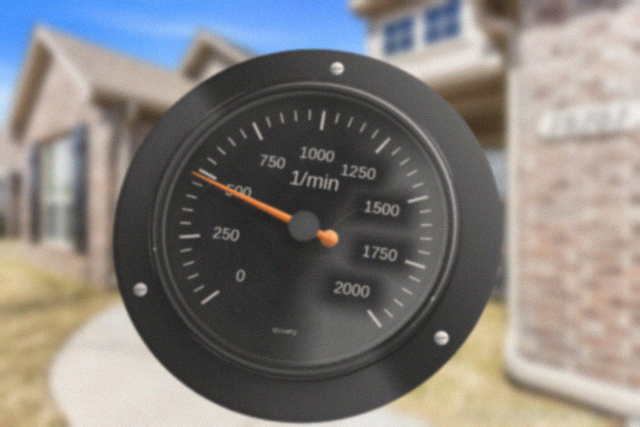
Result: 475 rpm
